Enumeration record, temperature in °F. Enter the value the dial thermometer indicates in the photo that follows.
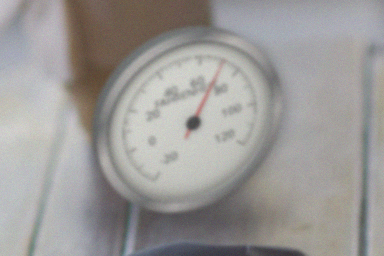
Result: 70 °F
